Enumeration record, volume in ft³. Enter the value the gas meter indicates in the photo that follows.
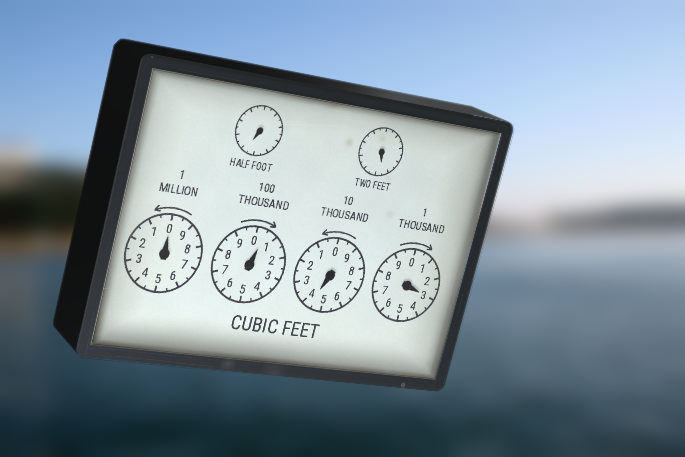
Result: 4300 ft³
